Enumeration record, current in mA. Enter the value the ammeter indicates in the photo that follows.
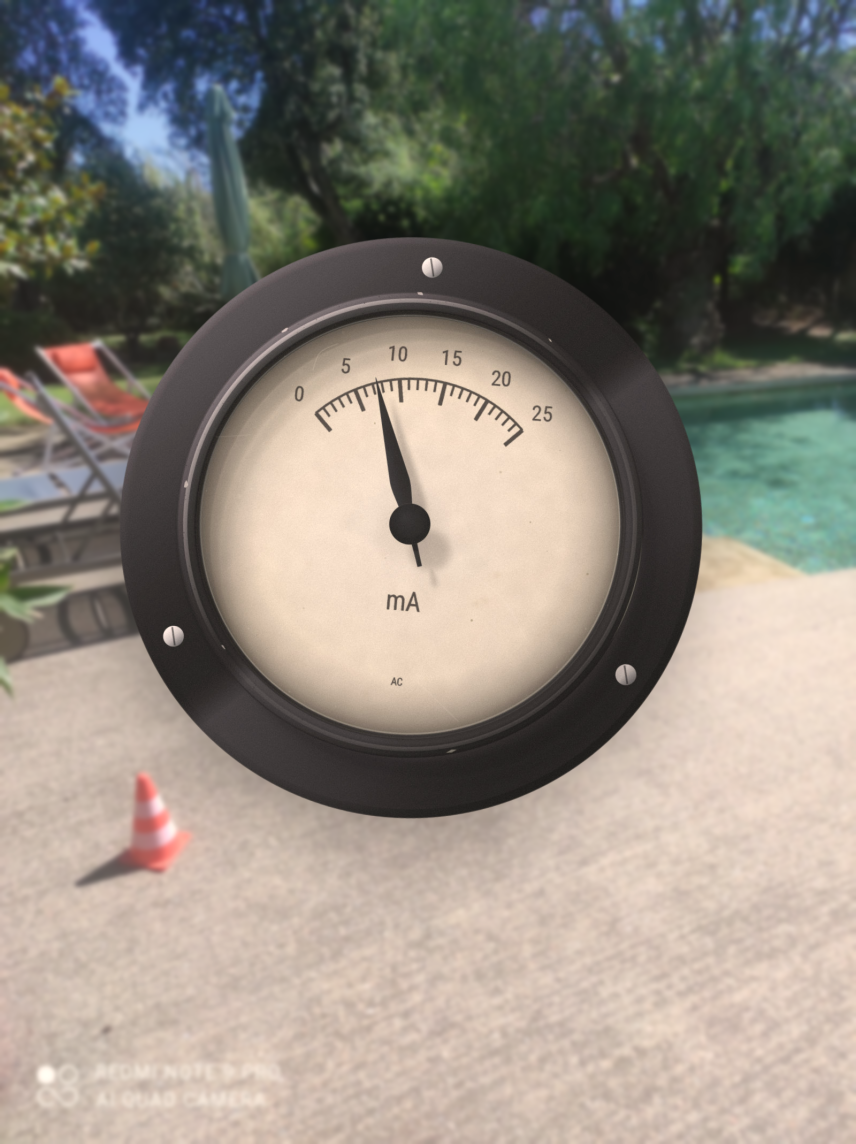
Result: 7.5 mA
